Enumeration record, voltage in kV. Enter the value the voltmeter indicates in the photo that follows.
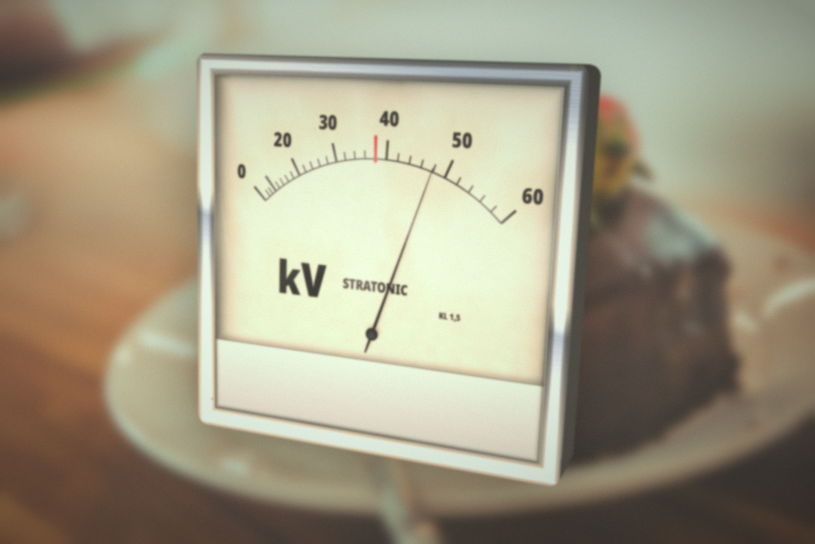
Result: 48 kV
